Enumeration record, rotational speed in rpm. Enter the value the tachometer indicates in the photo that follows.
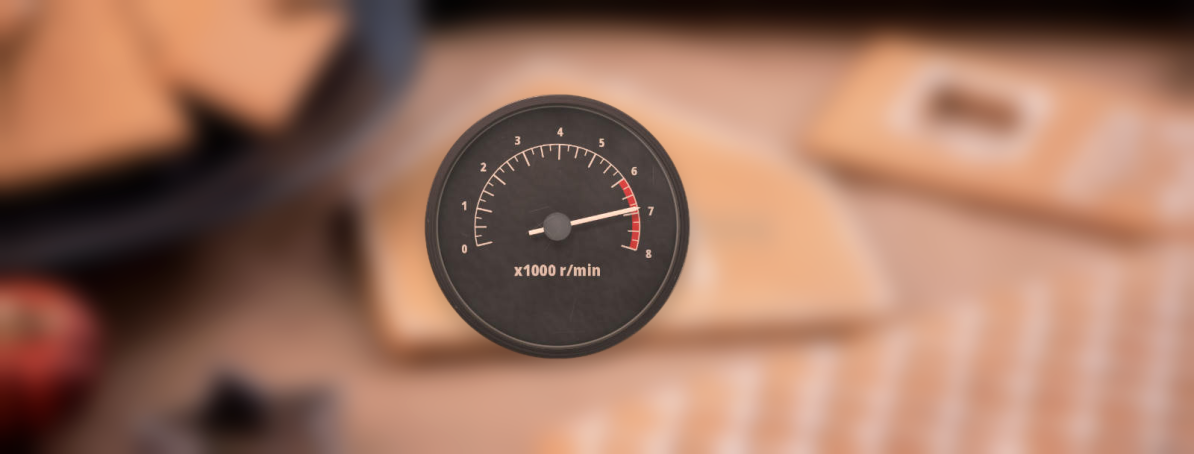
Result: 6875 rpm
